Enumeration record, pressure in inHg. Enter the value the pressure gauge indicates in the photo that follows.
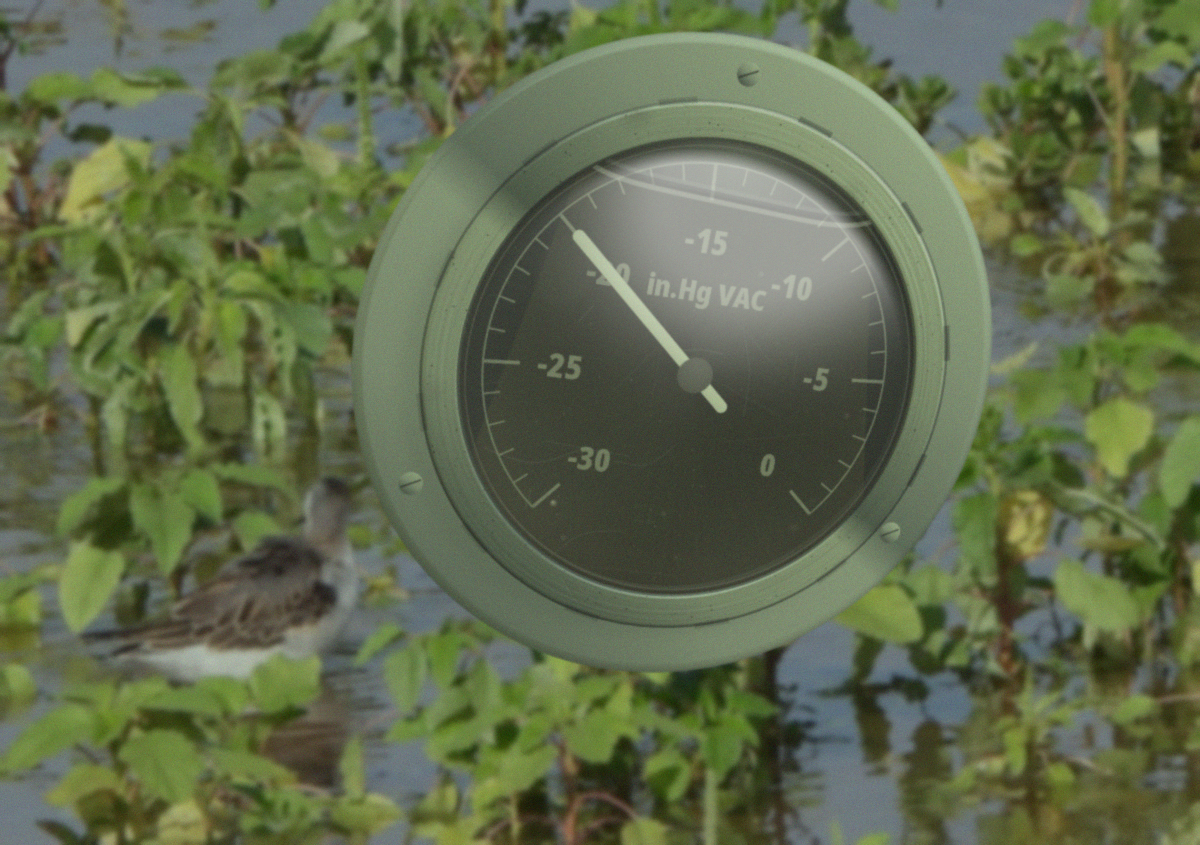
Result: -20 inHg
